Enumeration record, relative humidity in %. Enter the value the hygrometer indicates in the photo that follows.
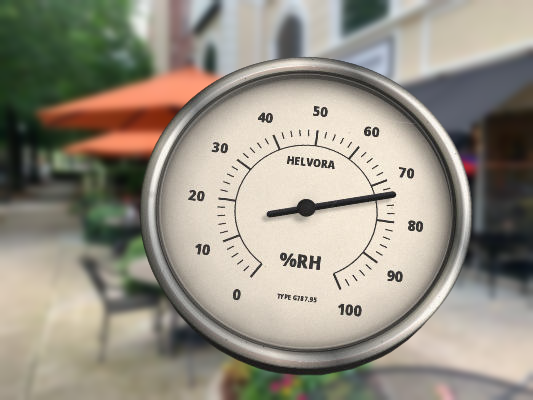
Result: 74 %
